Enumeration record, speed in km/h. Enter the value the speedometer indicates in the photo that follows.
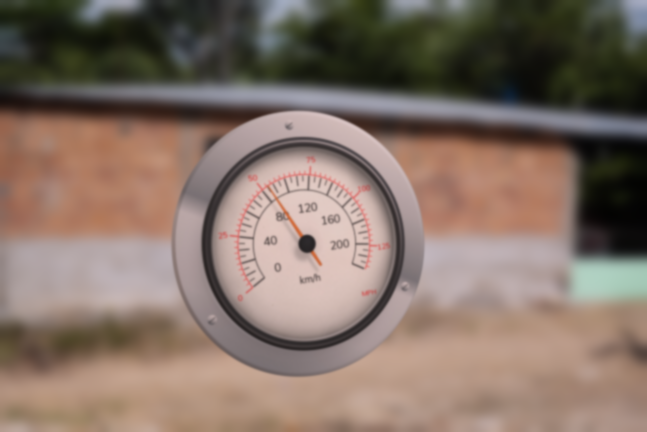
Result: 85 km/h
